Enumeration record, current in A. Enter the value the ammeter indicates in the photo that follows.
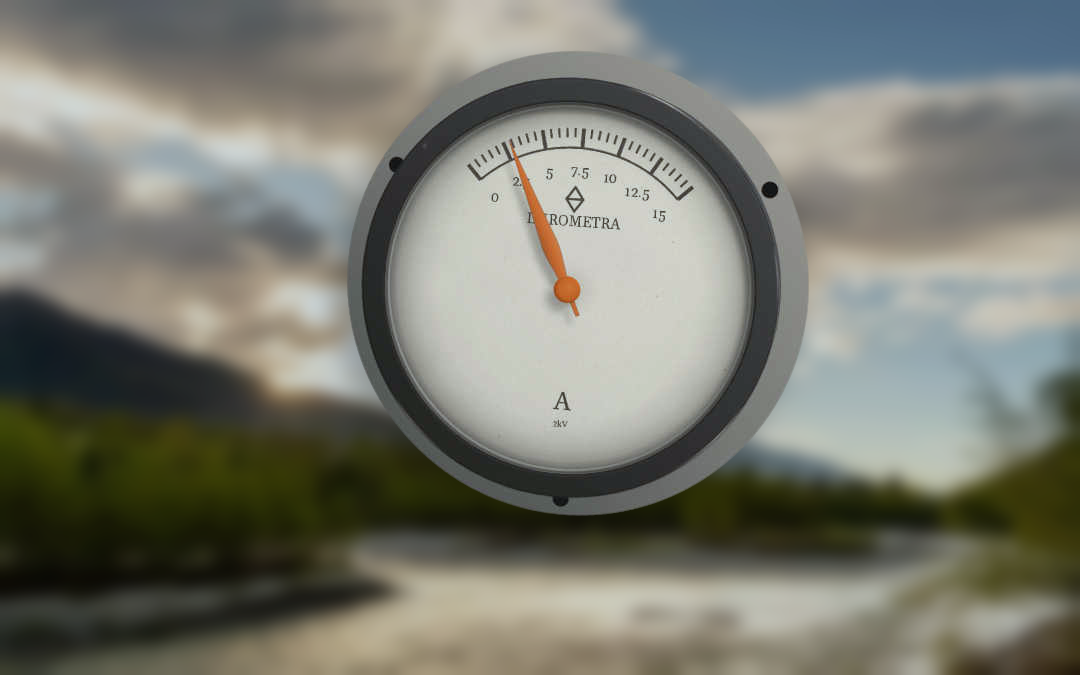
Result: 3 A
